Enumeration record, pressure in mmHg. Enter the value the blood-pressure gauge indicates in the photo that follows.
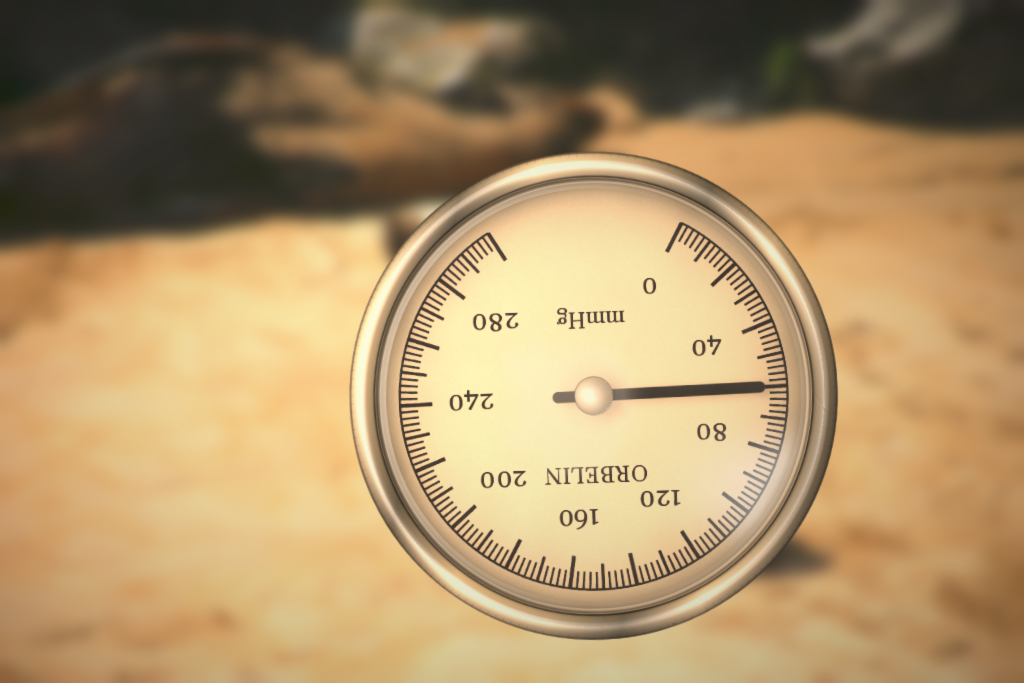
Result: 60 mmHg
